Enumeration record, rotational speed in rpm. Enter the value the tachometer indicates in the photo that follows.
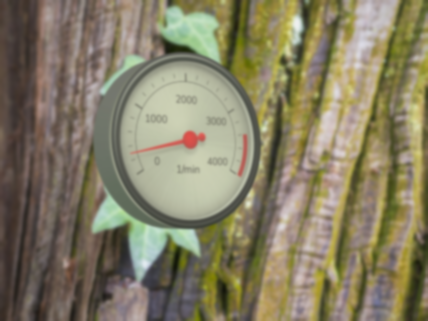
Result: 300 rpm
